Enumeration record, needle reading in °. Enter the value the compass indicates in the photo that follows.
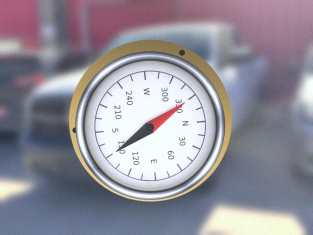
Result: 330 °
